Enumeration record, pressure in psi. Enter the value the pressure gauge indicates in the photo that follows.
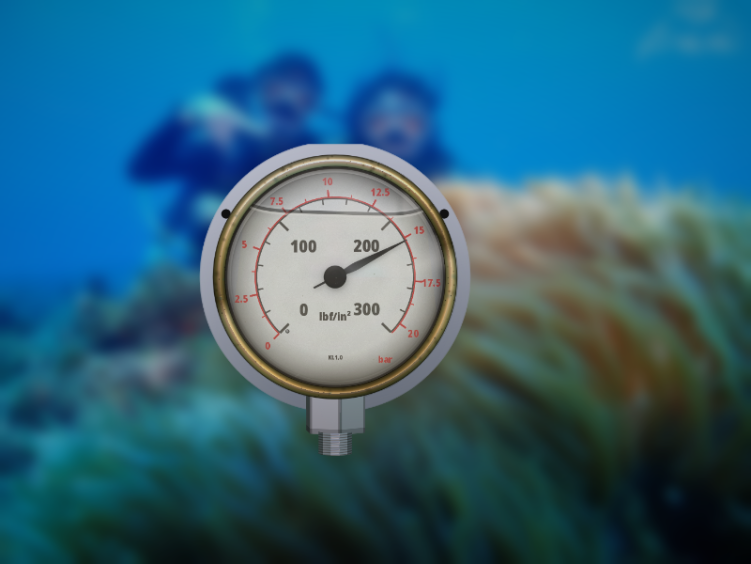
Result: 220 psi
